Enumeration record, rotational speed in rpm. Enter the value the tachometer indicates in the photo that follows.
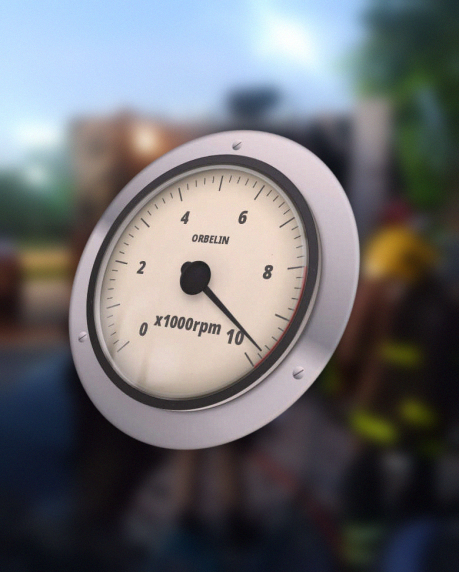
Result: 9700 rpm
